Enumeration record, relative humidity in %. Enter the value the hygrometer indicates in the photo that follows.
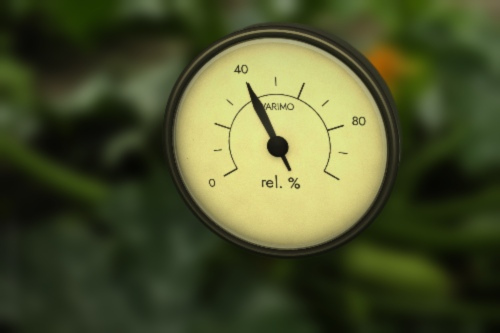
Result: 40 %
